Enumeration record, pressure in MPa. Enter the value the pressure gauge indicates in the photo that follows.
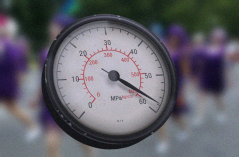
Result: 58 MPa
